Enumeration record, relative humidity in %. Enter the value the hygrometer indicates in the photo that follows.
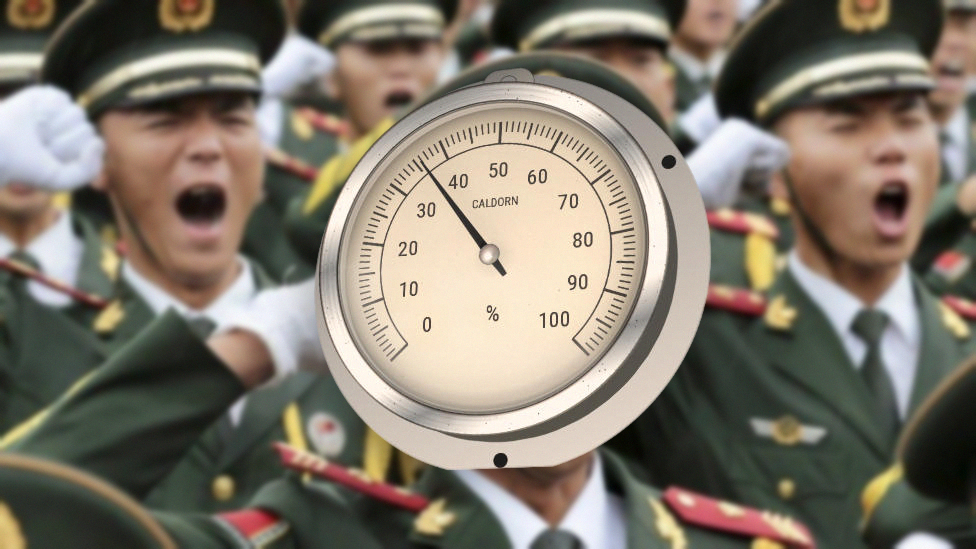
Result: 36 %
